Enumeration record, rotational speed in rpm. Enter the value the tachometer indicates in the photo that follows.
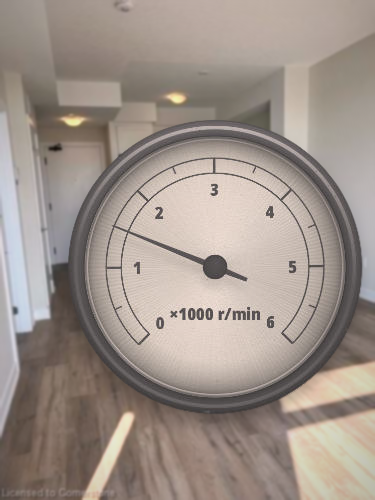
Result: 1500 rpm
